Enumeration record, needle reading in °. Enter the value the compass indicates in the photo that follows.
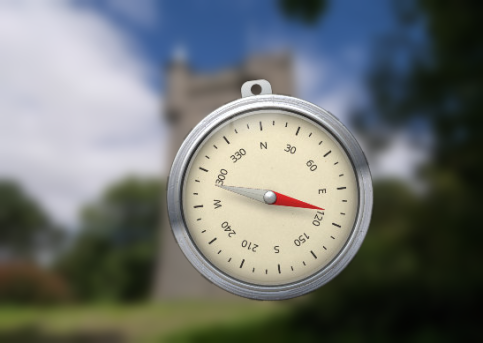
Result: 110 °
